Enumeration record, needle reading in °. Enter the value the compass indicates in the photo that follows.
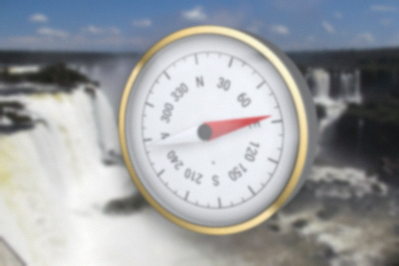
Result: 85 °
